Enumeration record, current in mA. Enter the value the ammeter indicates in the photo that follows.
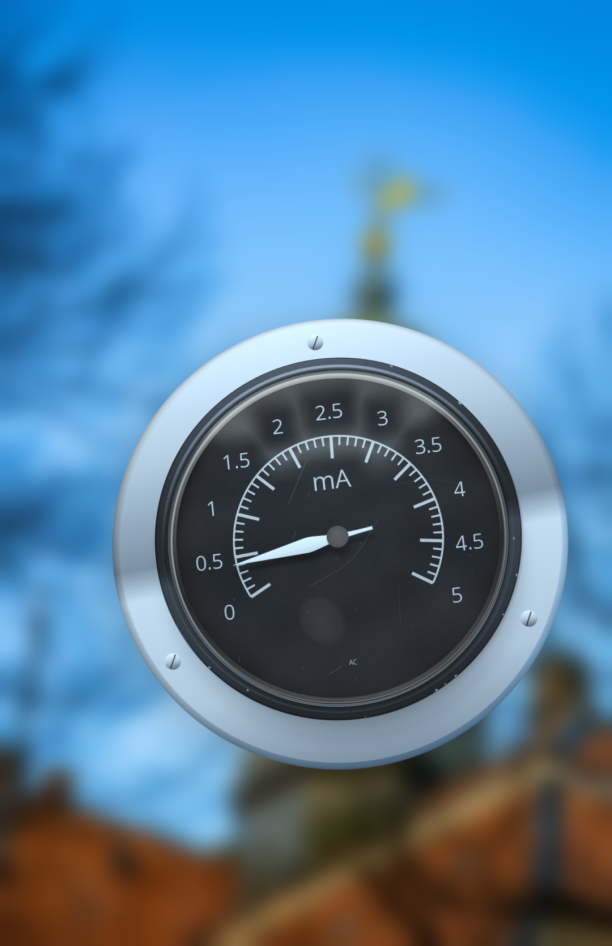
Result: 0.4 mA
